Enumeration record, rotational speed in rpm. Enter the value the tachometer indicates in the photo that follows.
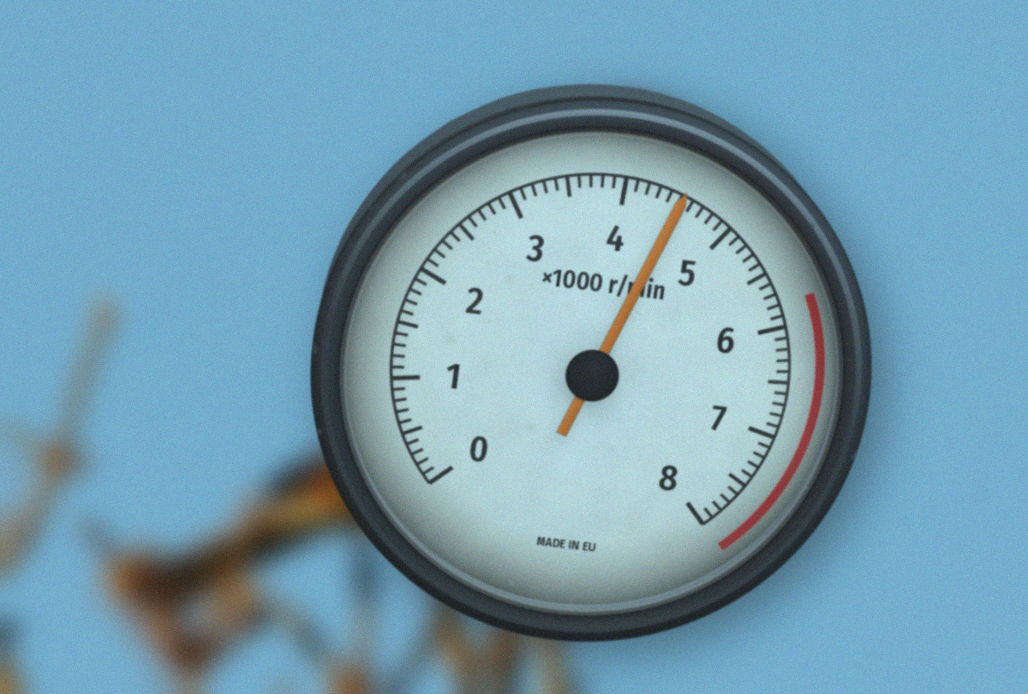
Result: 4500 rpm
